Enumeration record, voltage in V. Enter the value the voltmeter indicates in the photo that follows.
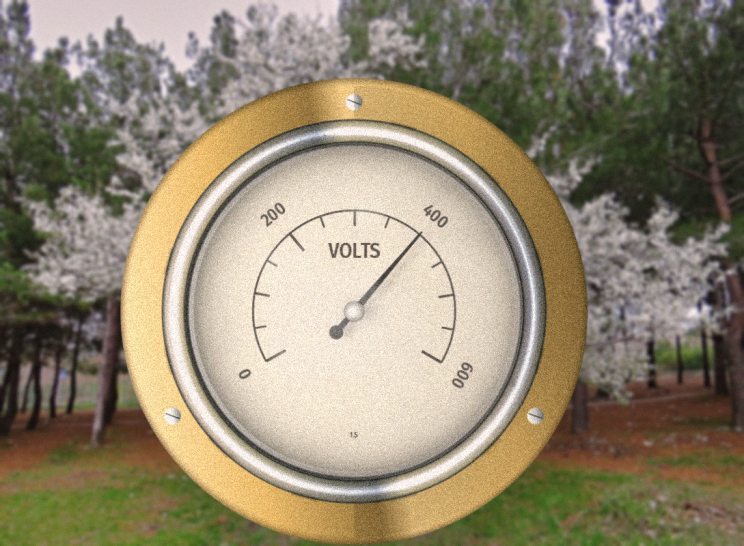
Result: 400 V
